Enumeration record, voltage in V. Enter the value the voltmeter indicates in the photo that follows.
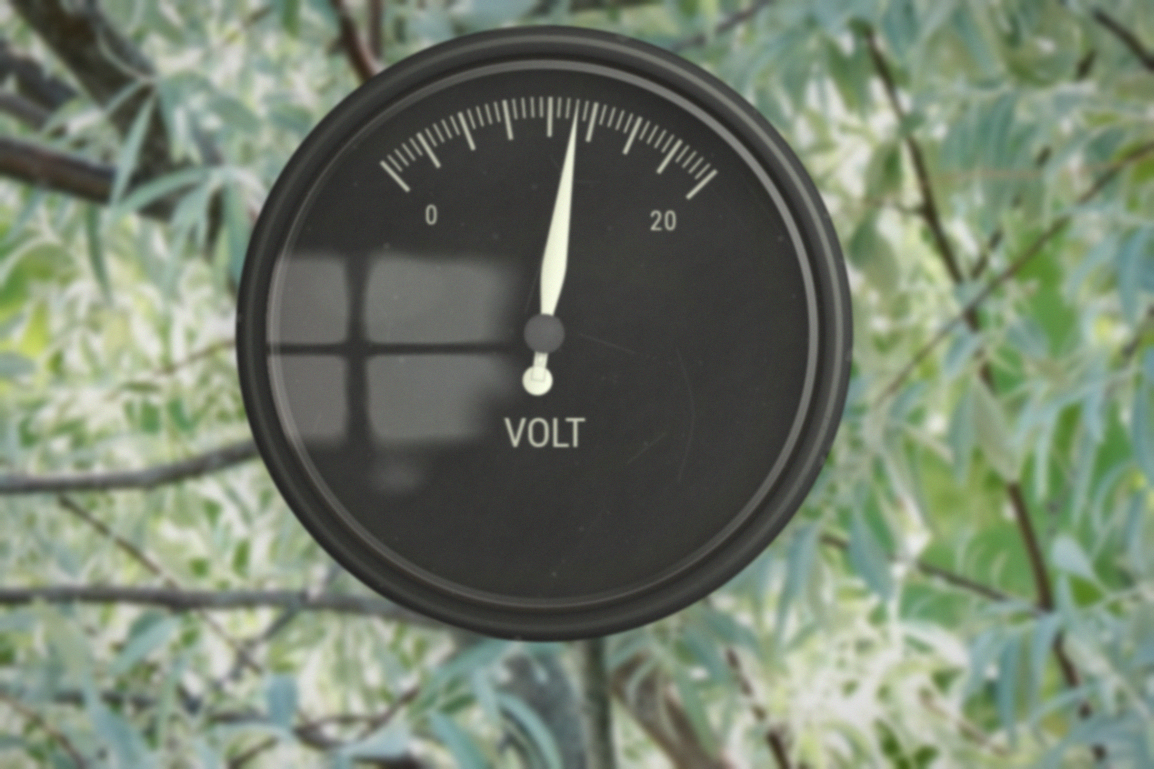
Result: 11.5 V
